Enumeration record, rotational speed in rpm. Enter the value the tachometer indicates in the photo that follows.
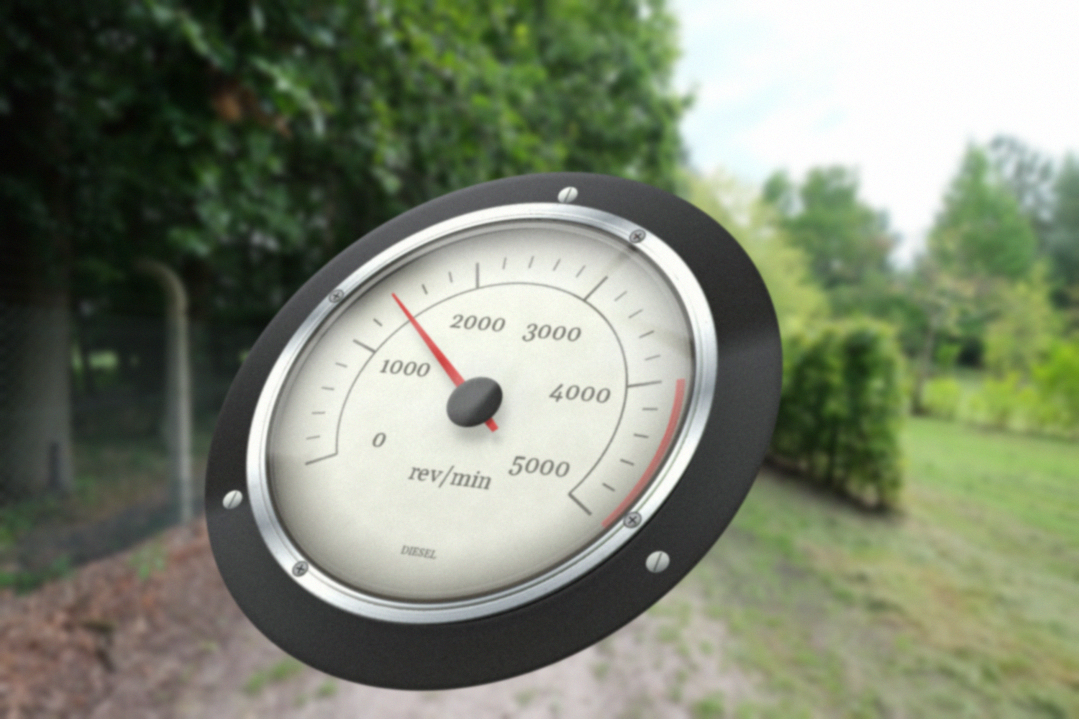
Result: 1400 rpm
